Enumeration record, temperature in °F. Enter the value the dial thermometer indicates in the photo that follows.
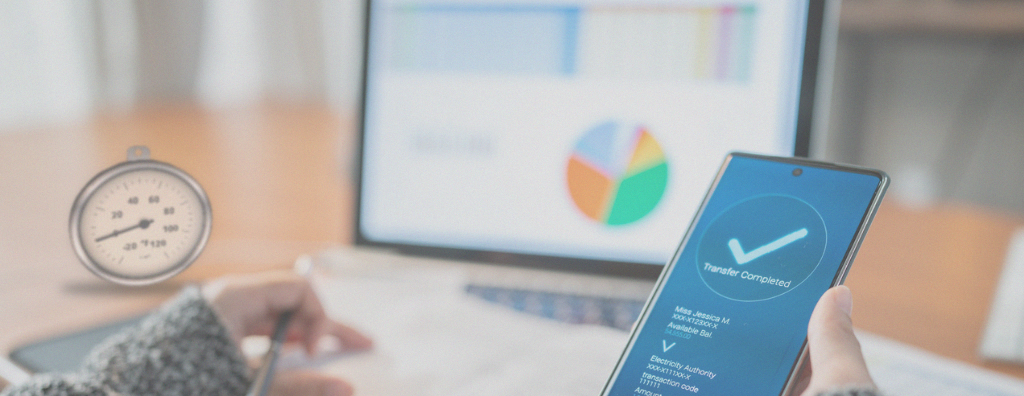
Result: 0 °F
